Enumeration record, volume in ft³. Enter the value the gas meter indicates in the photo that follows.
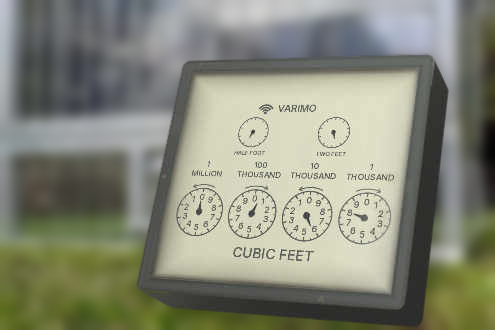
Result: 5800 ft³
